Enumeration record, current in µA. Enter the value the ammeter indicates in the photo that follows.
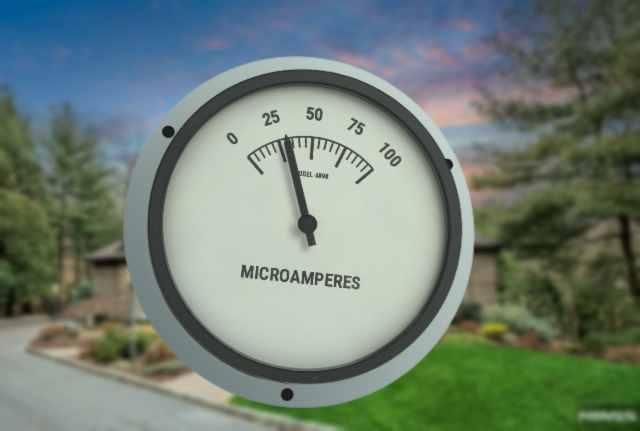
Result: 30 µA
